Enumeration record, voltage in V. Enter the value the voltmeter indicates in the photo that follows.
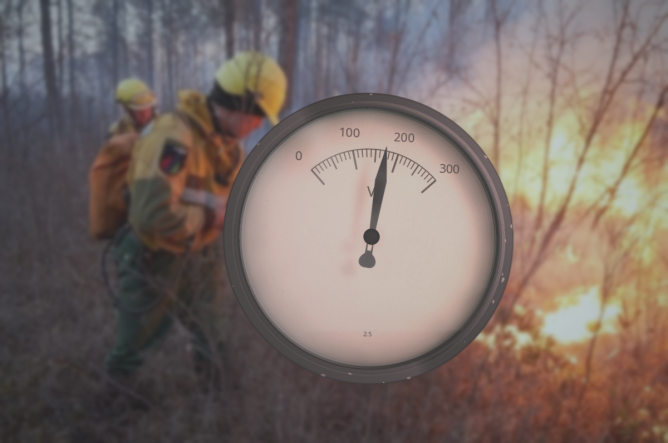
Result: 170 V
